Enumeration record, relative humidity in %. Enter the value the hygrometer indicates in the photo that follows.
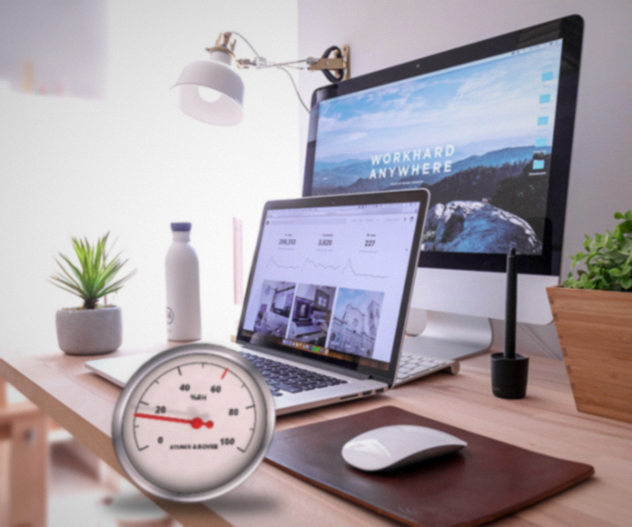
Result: 15 %
